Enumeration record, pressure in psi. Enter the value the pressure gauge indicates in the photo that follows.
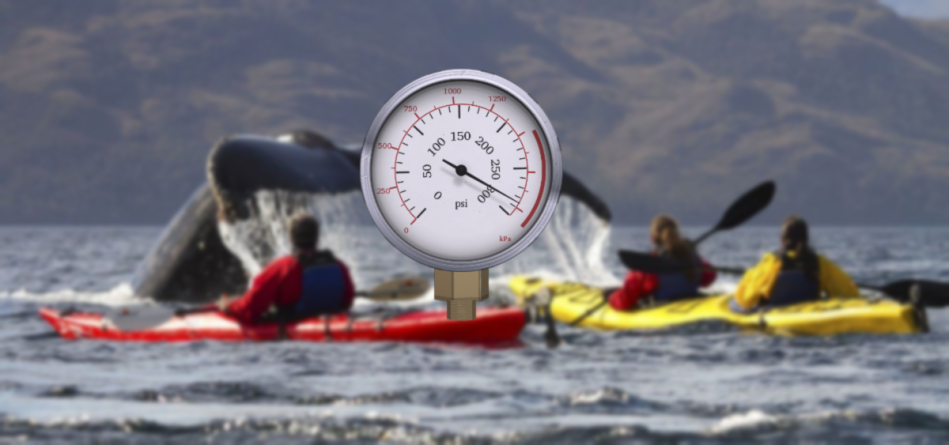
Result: 285 psi
